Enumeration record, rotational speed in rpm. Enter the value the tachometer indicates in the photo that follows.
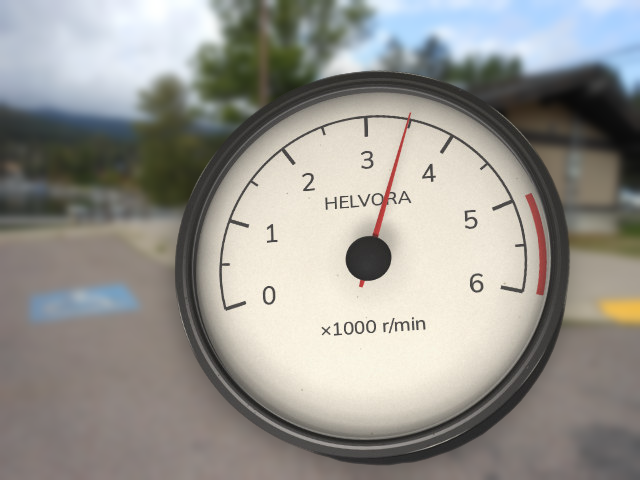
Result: 3500 rpm
